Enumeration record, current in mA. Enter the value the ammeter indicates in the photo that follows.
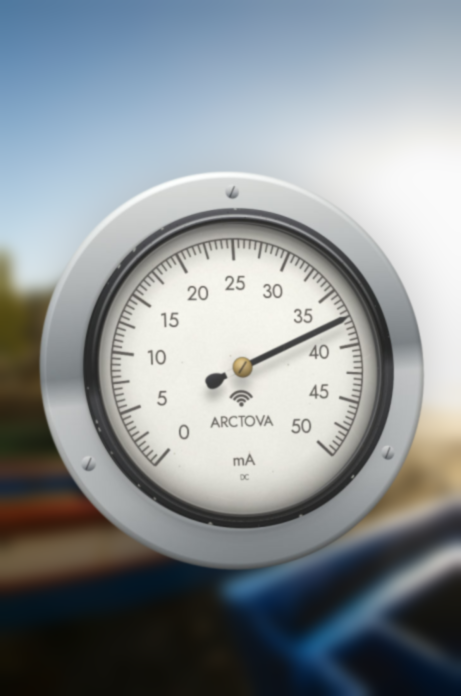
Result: 37.5 mA
